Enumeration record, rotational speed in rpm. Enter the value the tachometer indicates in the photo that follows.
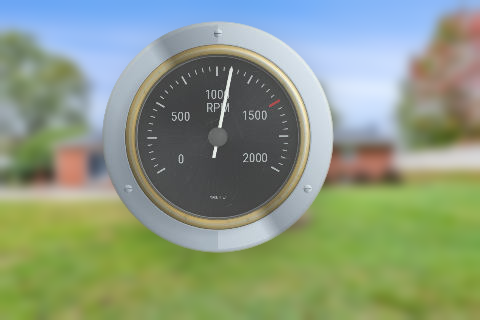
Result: 1100 rpm
